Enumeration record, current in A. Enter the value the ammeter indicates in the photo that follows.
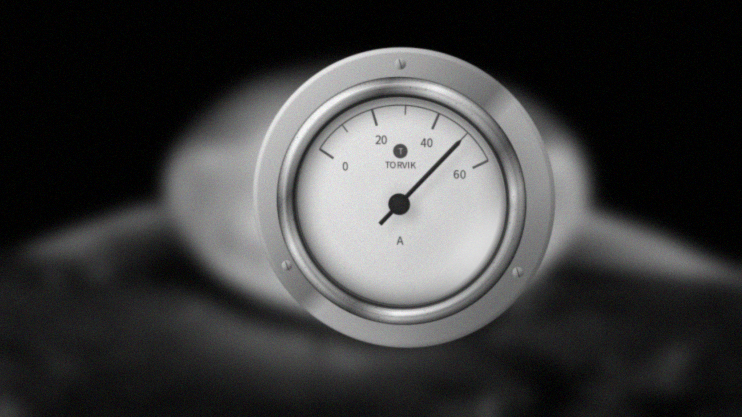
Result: 50 A
